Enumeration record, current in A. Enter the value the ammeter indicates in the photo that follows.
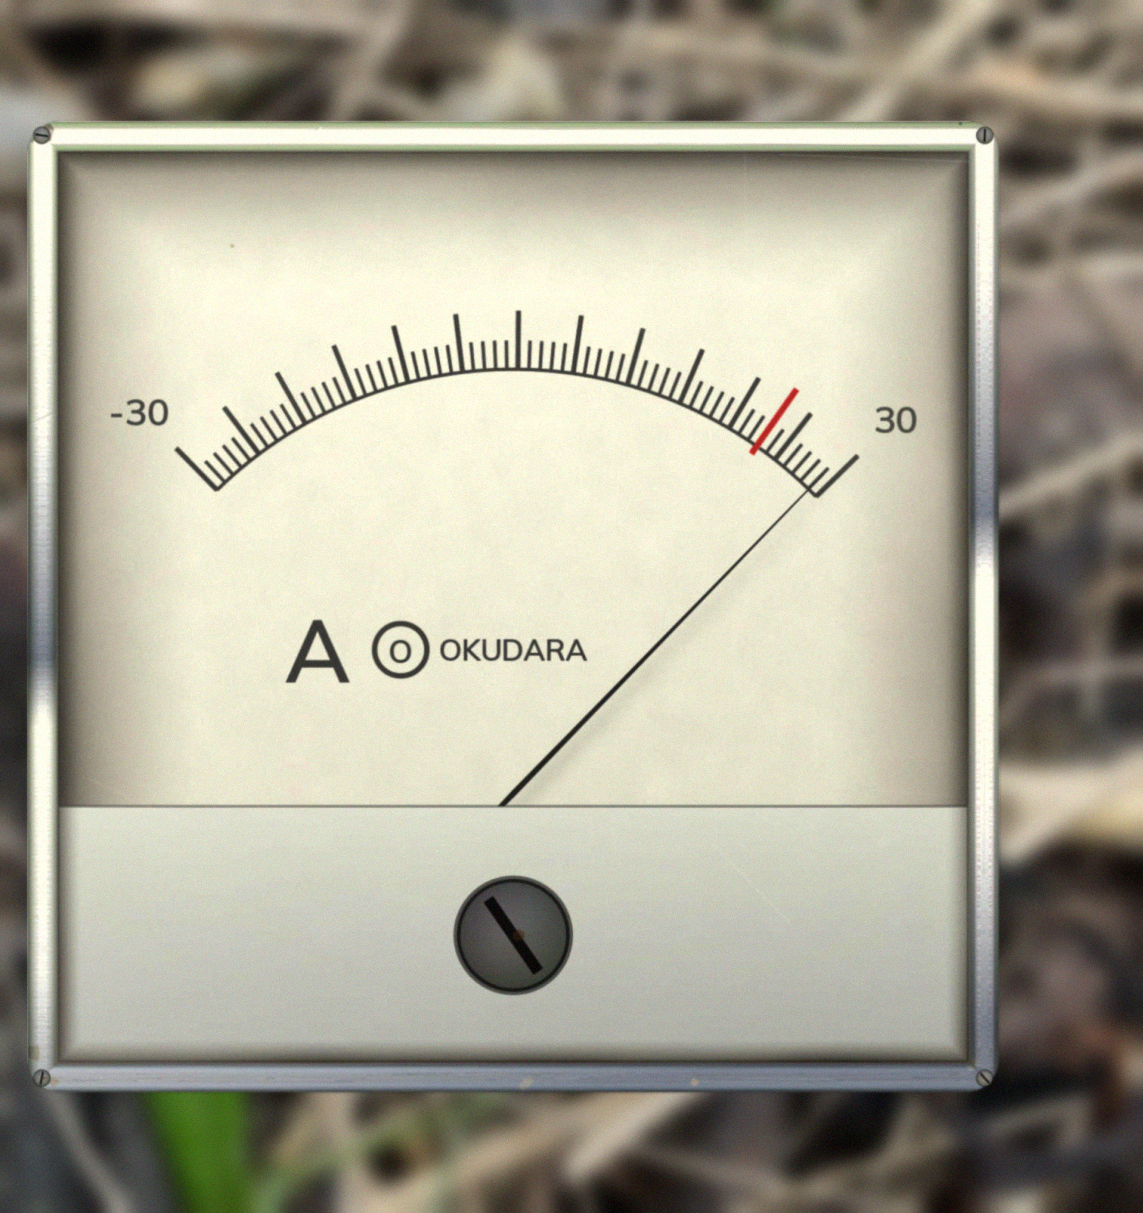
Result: 29 A
